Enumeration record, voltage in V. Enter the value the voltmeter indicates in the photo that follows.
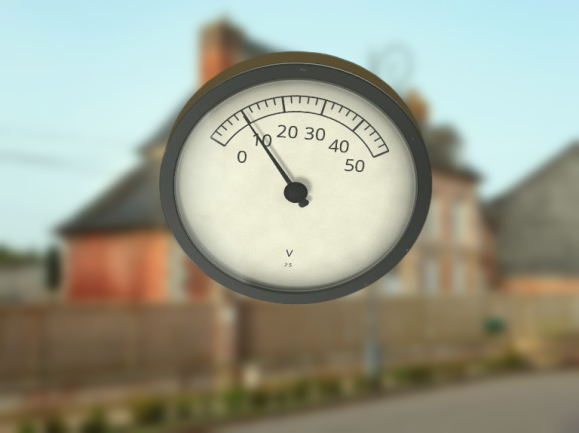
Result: 10 V
